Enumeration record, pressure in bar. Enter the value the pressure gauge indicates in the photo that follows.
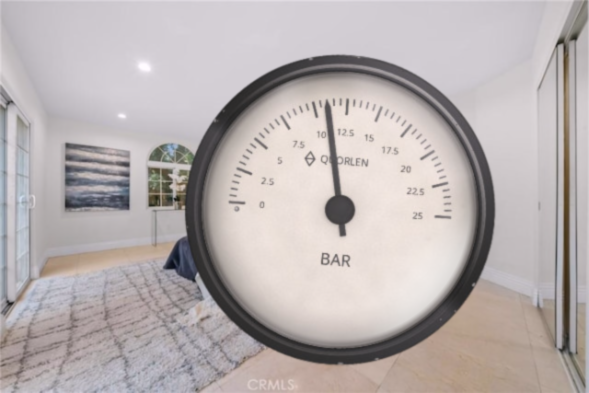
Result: 11 bar
